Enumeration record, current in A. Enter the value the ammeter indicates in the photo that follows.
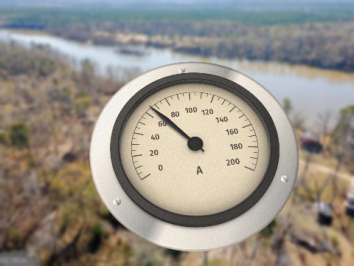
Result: 65 A
